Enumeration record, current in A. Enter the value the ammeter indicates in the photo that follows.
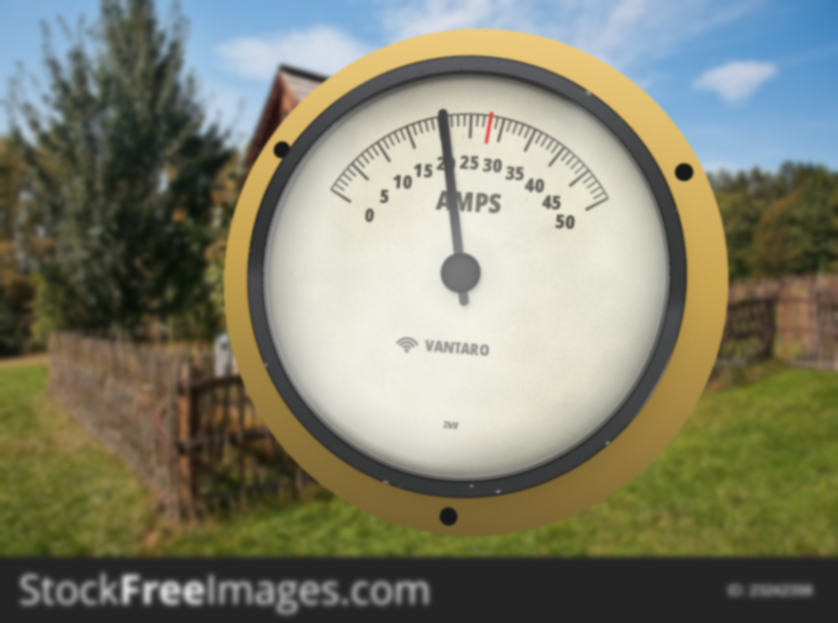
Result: 21 A
